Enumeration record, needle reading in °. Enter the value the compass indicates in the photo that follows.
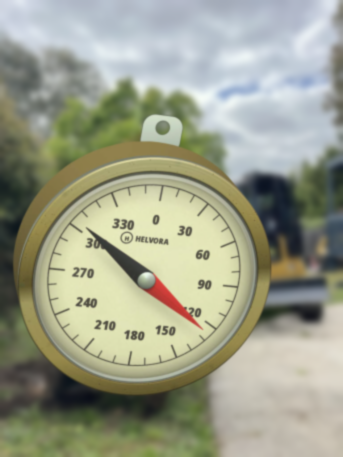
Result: 125 °
